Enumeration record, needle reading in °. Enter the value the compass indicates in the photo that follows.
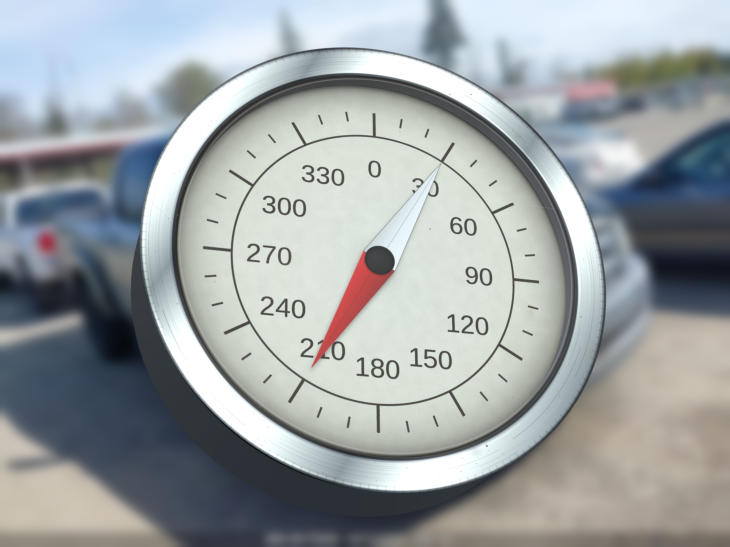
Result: 210 °
